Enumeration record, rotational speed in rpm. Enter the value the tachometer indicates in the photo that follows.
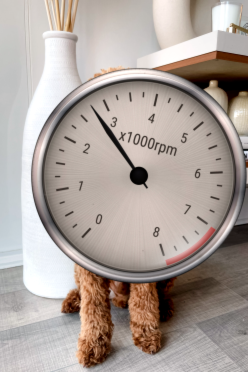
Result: 2750 rpm
